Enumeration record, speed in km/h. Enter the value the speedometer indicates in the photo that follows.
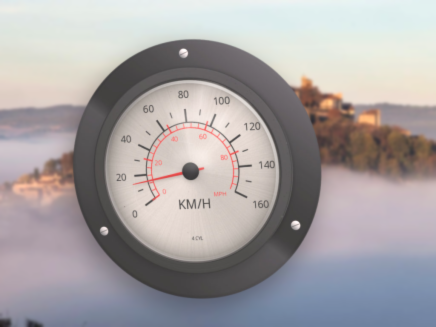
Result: 15 km/h
